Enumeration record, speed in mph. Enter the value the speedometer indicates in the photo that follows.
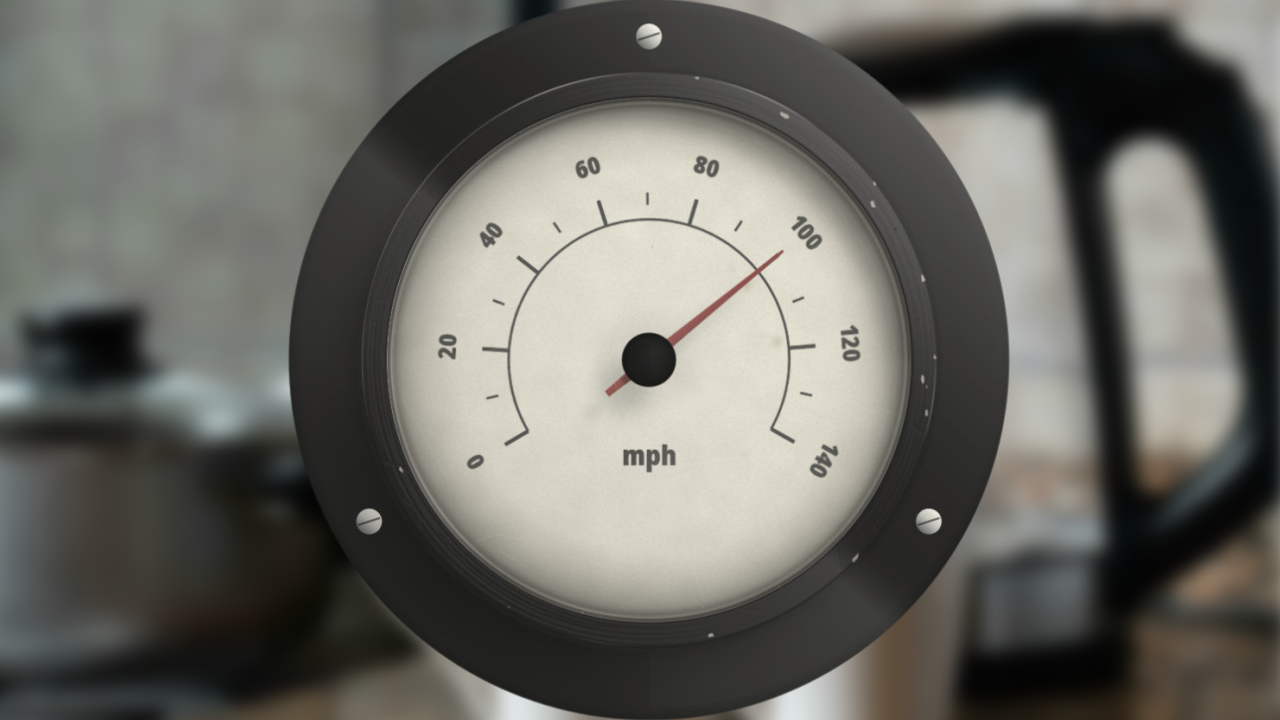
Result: 100 mph
